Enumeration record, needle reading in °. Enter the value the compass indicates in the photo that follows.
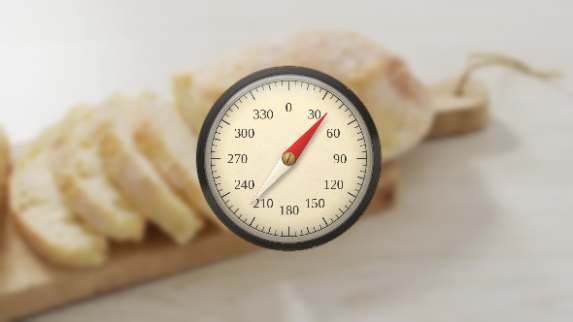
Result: 40 °
